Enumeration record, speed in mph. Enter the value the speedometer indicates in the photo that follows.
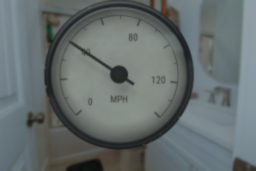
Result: 40 mph
